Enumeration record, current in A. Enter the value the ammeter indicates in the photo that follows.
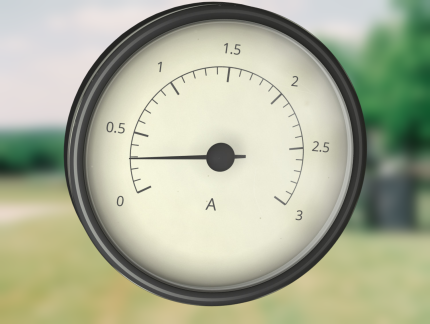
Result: 0.3 A
